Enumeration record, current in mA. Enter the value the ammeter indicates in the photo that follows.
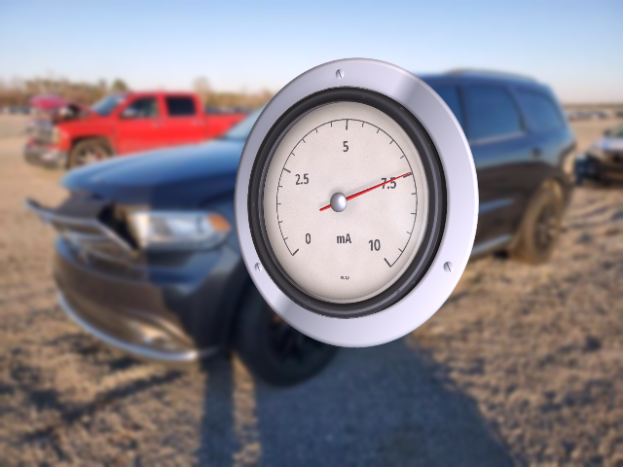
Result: 7.5 mA
